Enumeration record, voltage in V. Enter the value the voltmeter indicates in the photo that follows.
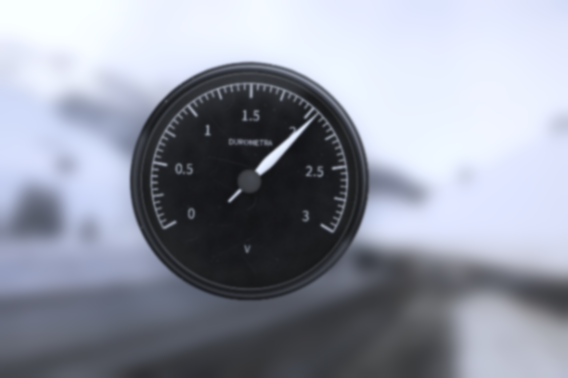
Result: 2.05 V
